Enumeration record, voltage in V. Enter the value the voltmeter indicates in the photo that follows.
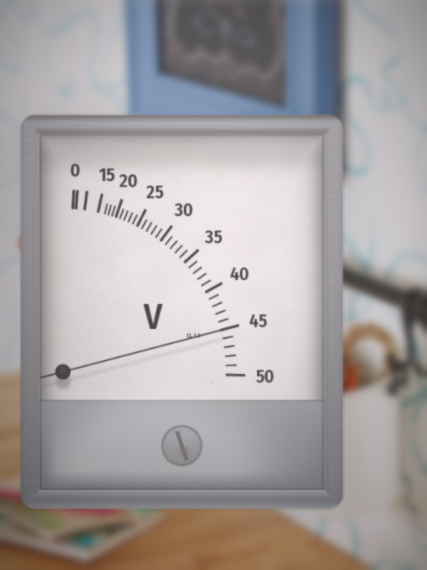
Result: 45 V
